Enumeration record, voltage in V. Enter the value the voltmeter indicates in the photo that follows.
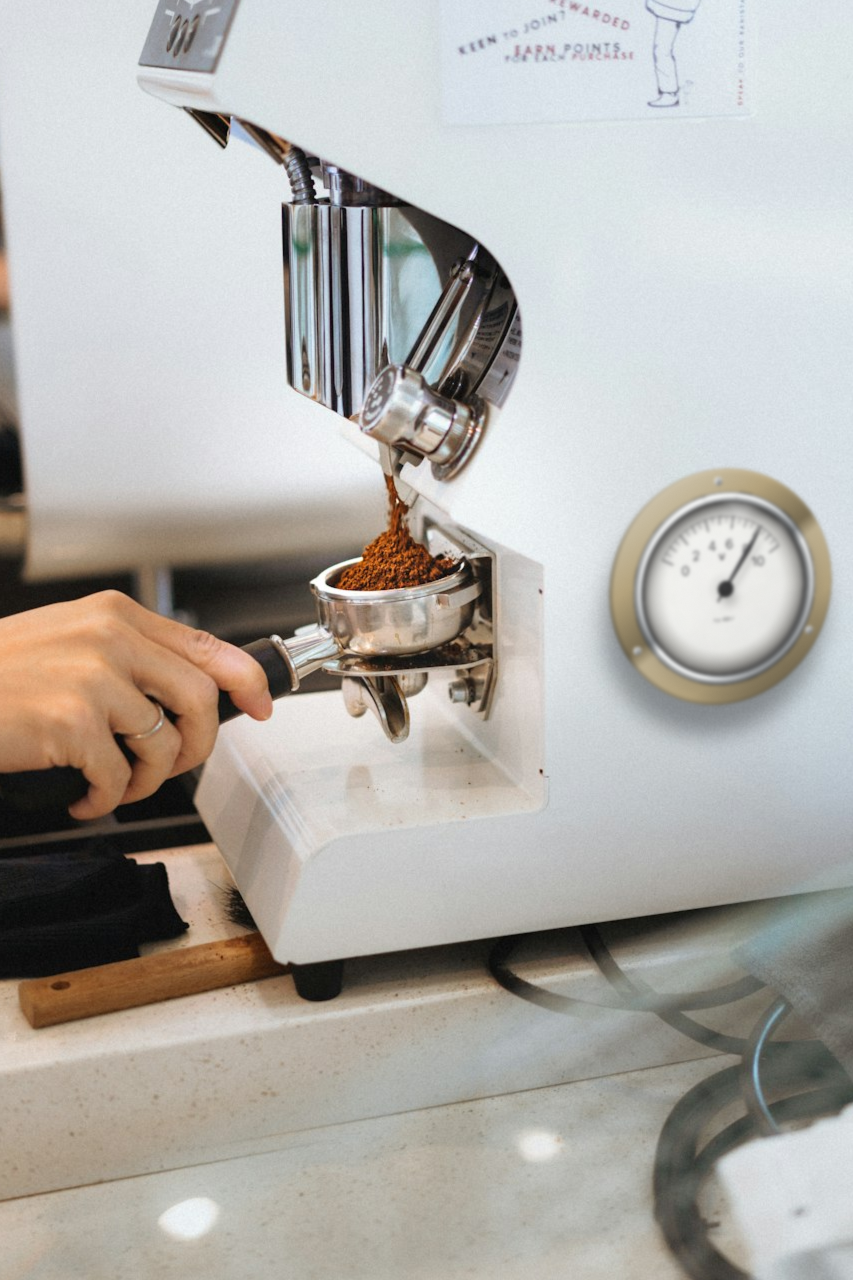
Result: 8 V
